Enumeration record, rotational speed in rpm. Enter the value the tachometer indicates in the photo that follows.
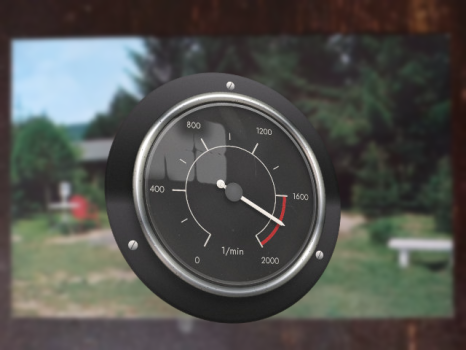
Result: 1800 rpm
